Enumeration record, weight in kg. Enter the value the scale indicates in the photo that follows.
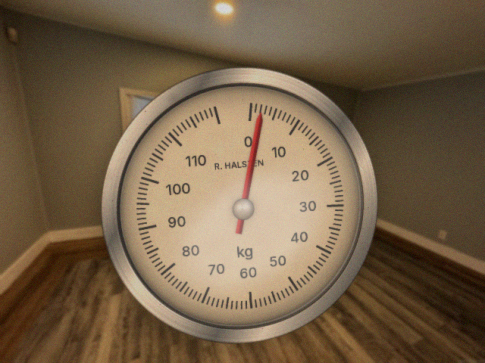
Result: 2 kg
